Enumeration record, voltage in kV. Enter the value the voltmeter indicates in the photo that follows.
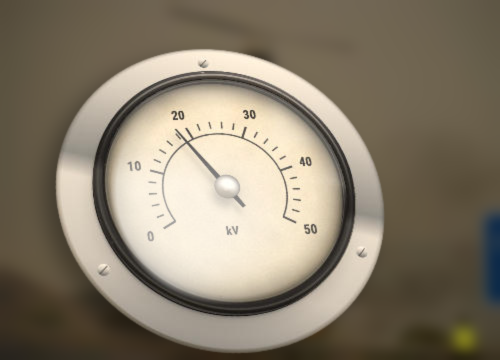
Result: 18 kV
